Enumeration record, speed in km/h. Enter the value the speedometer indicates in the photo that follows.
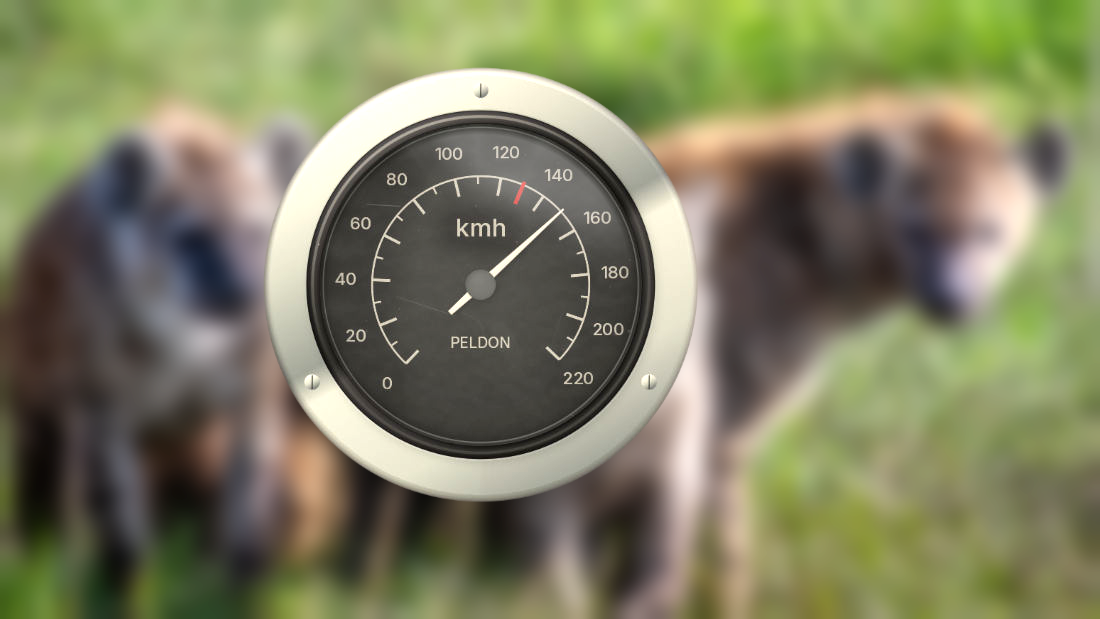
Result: 150 km/h
